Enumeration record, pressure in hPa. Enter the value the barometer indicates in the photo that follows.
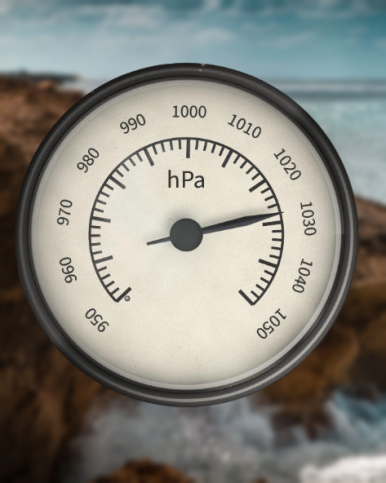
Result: 1028 hPa
